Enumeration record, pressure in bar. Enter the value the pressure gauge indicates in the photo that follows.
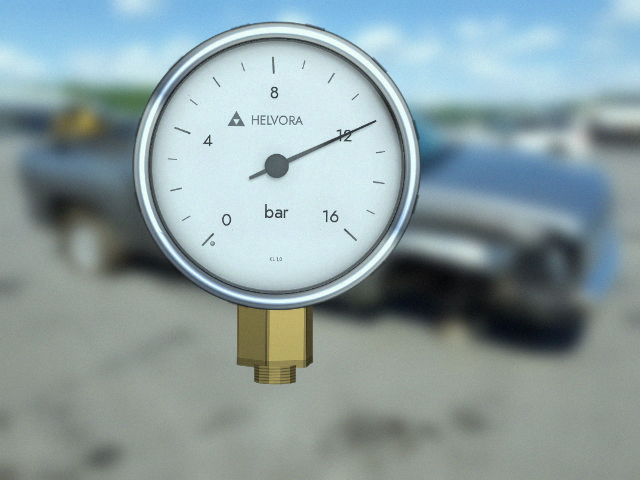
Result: 12 bar
